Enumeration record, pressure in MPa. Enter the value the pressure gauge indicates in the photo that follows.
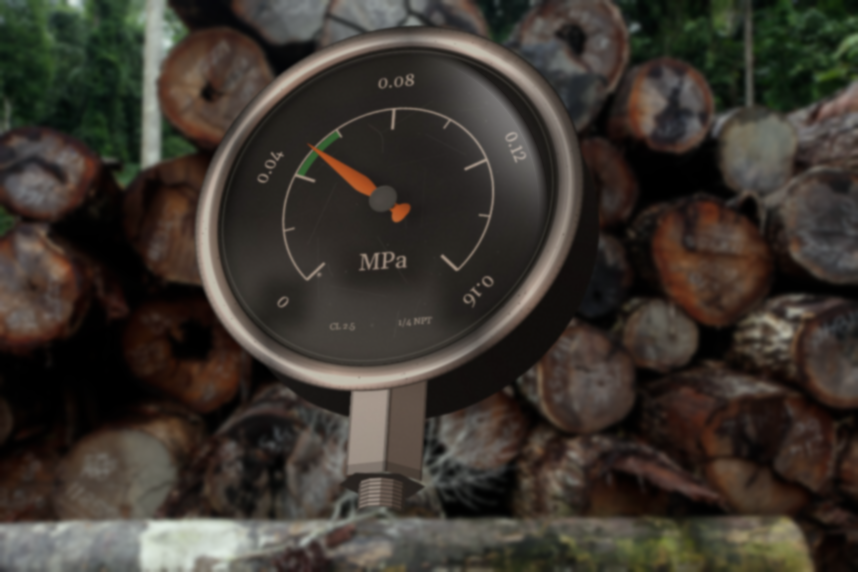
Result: 0.05 MPa
